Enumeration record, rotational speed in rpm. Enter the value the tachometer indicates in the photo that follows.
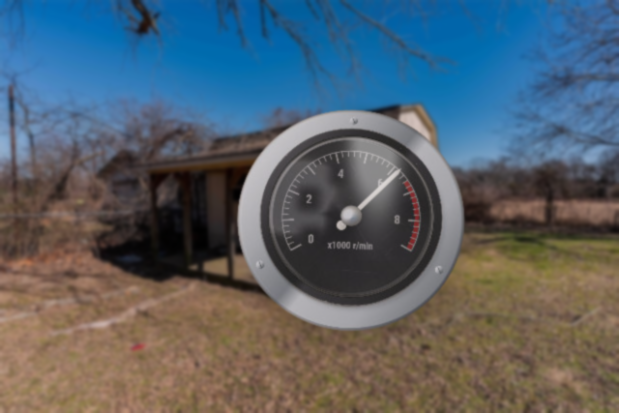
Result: 6200 rpm
